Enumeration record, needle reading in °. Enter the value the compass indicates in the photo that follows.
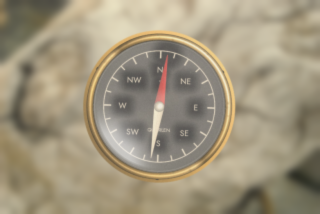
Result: 7.5 °
